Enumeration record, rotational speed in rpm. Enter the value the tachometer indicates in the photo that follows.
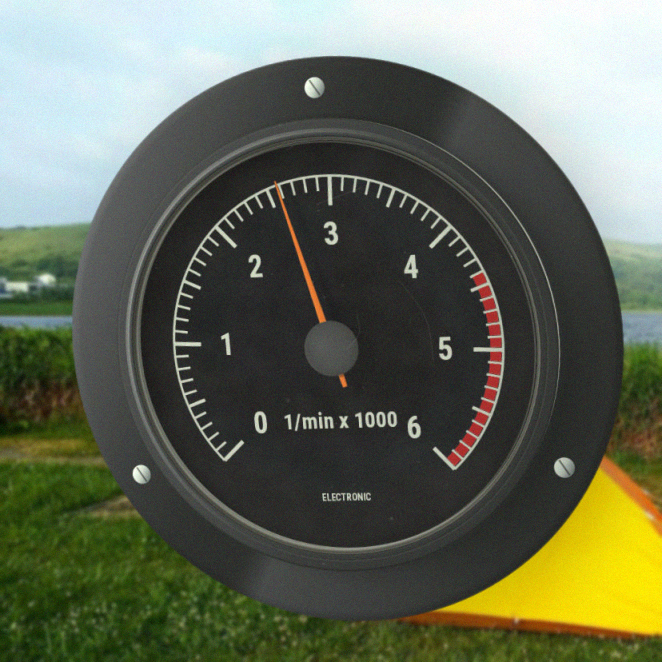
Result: 2600 rpm
